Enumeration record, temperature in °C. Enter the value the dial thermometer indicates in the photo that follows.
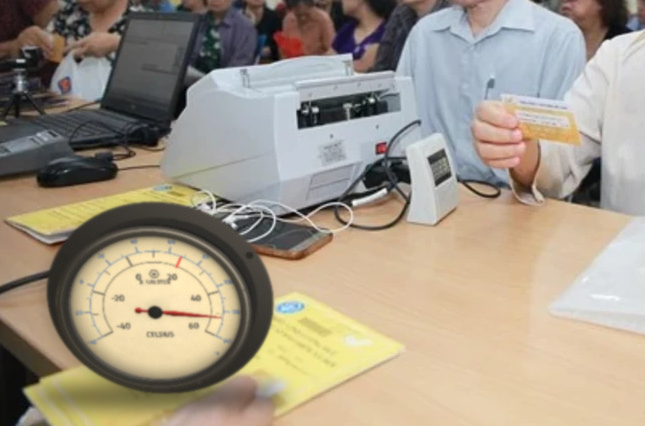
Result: 50 °C
